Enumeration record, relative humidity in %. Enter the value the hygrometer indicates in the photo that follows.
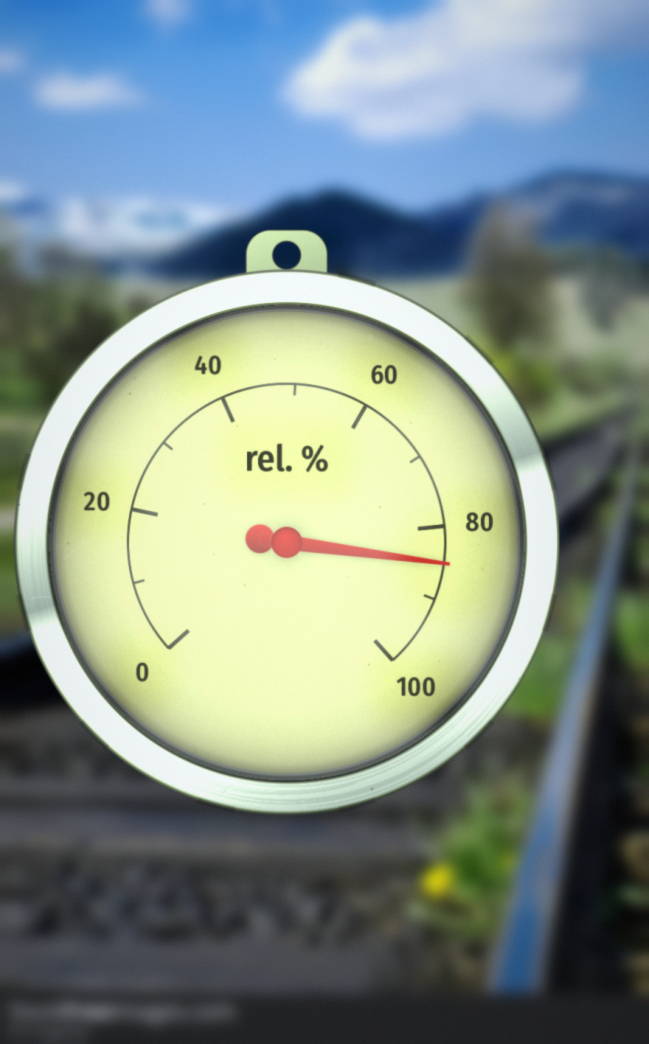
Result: 85 %
